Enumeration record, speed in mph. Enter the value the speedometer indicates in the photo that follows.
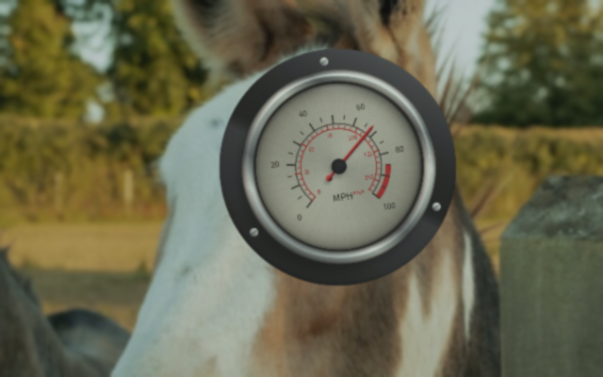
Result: 67.5 mph
